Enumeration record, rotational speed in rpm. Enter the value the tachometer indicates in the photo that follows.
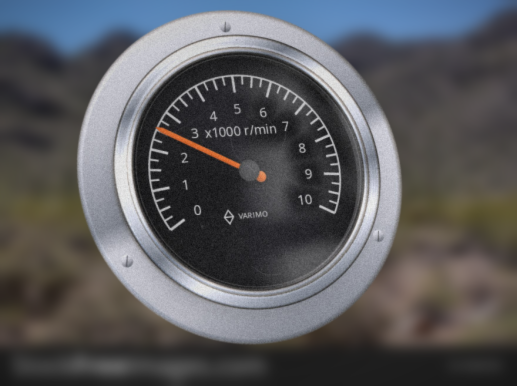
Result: 2500 rpm
